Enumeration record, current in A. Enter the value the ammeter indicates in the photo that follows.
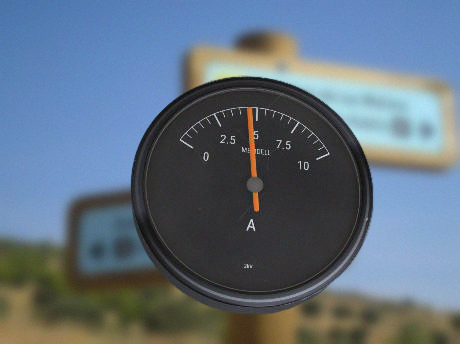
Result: 4.5 A
